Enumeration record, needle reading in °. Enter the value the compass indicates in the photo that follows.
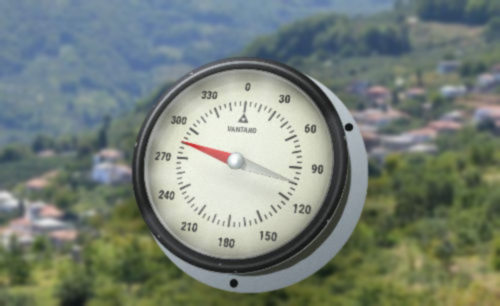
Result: 285 °
